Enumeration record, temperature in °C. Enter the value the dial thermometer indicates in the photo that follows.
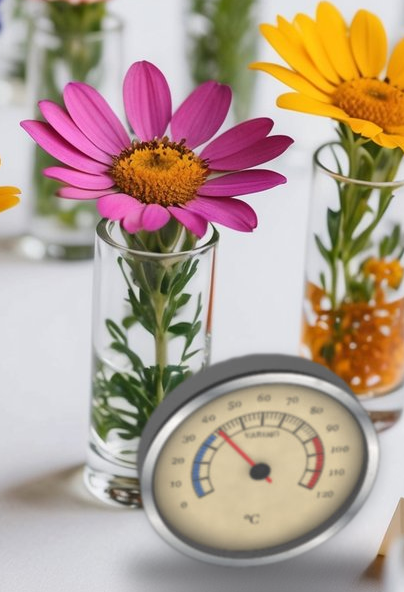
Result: 40 °C
